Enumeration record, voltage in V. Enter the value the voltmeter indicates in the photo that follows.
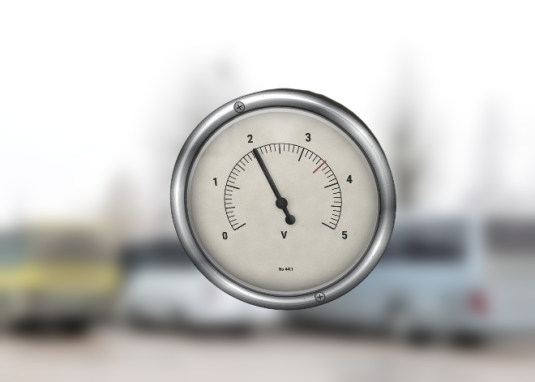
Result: 2 V
